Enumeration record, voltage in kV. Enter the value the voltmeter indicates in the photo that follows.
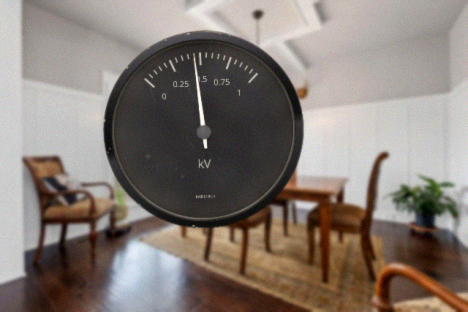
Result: 0.45 kV
